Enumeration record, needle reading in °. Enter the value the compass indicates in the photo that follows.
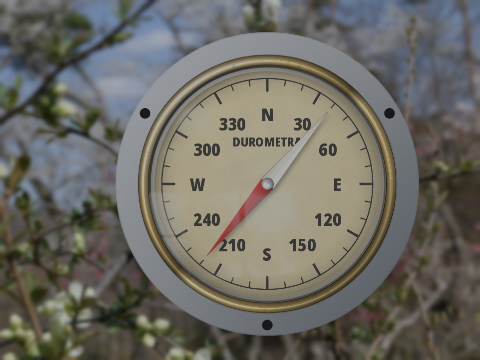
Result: 220 °
